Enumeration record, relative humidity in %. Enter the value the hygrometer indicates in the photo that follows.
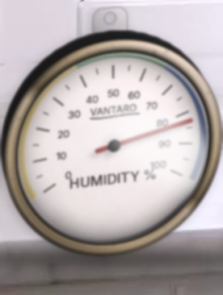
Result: 82.5 %
